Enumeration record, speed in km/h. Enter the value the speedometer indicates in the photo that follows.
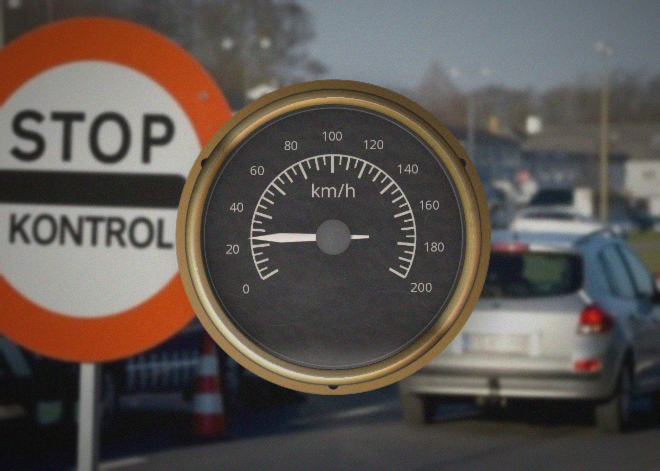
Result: 25 km/h
